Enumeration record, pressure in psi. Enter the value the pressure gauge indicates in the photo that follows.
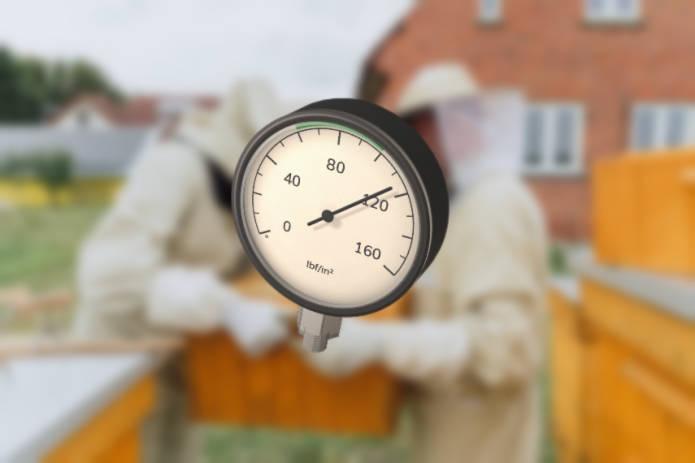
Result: 115 psi
